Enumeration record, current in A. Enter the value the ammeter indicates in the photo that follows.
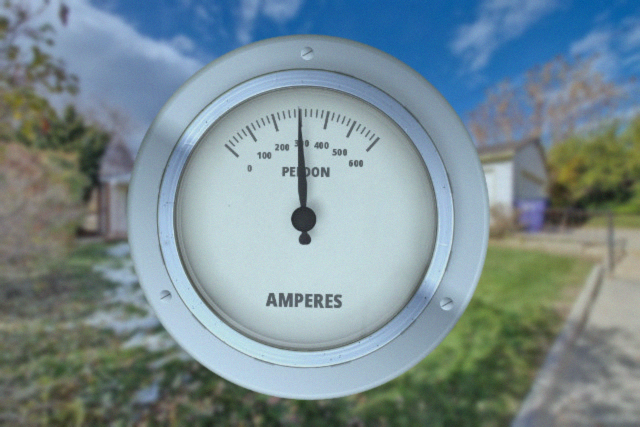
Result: 300 A
